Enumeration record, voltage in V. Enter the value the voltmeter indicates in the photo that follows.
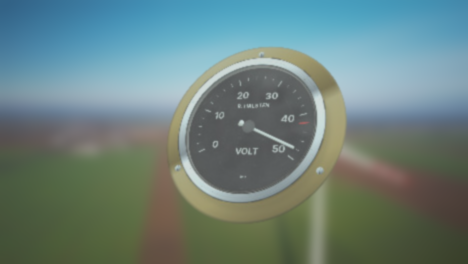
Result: 48 V
